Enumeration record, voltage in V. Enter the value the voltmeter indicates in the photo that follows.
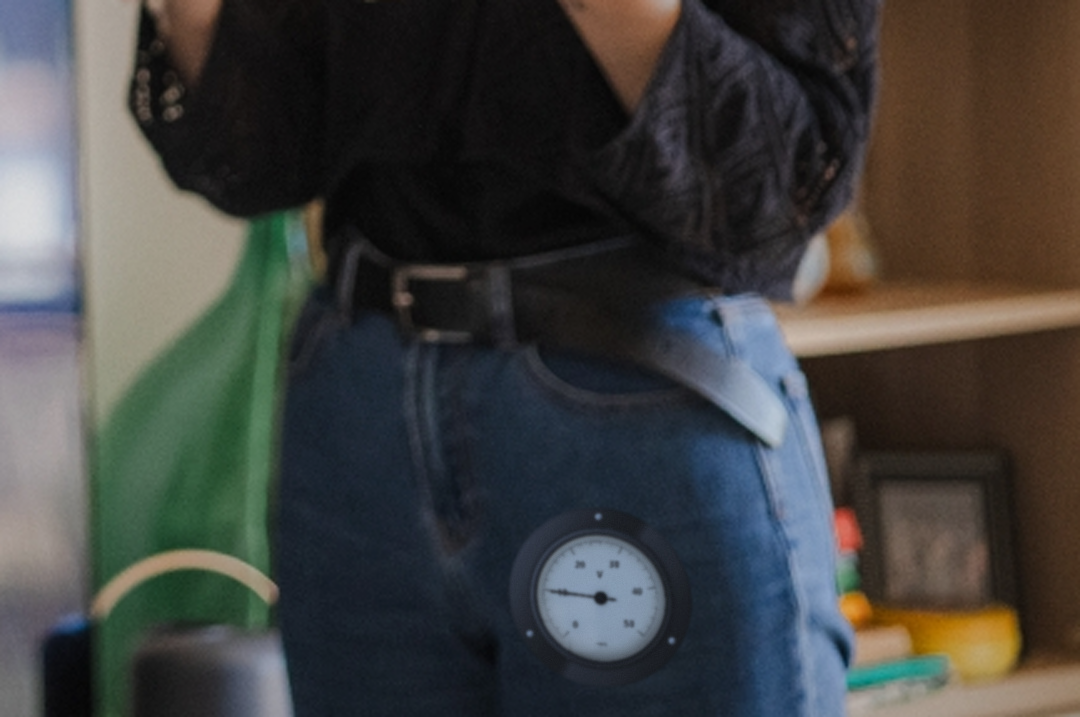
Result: 10 V
